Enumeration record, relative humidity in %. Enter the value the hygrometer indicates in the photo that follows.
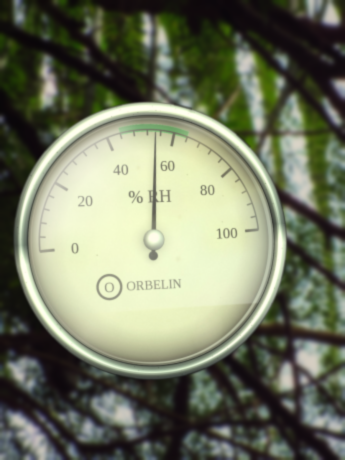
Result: 54 %
